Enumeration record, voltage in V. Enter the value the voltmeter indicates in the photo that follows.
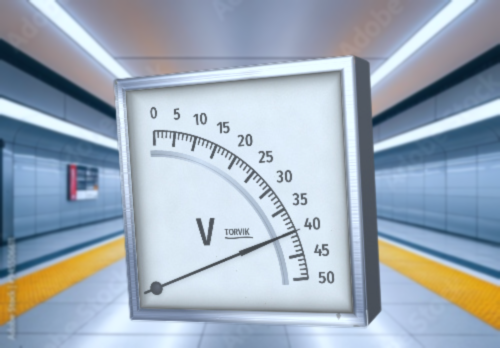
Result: 40 V
